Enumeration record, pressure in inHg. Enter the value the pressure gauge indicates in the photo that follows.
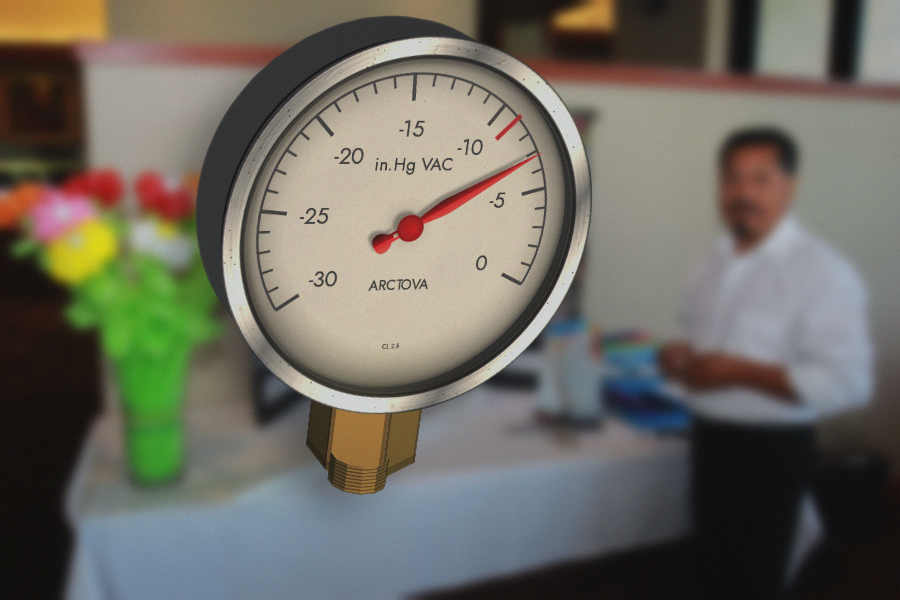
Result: -7 inHg
